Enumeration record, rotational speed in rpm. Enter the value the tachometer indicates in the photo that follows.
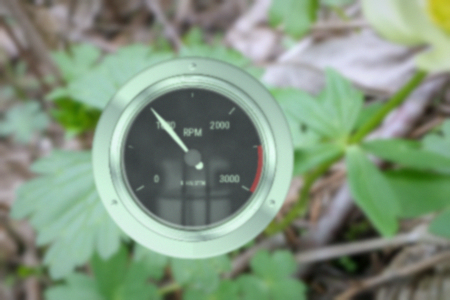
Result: 1000 rpm
